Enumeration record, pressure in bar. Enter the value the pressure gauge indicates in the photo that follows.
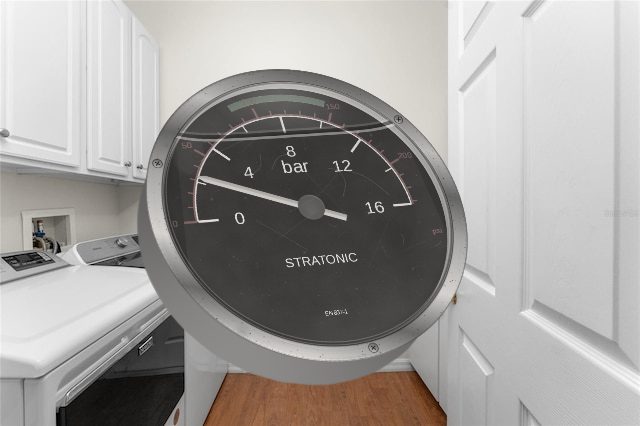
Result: 2 bar
